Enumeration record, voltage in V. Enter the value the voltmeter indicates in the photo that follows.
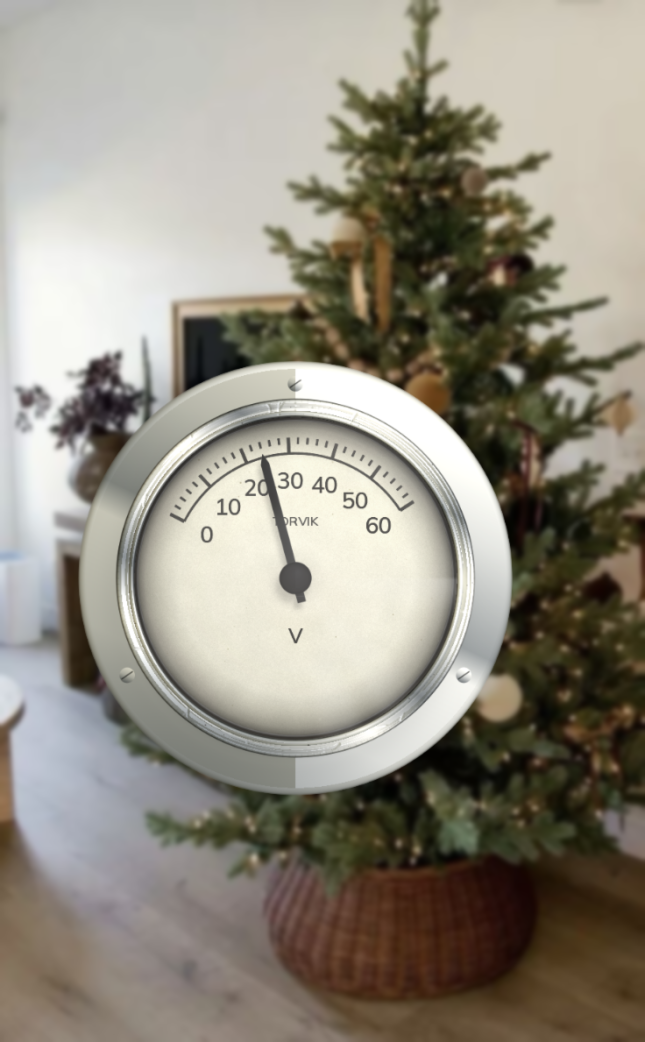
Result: 24 V
